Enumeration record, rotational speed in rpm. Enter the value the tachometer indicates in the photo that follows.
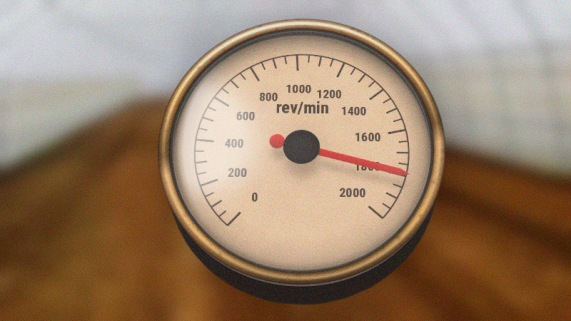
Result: 1800 rpm
